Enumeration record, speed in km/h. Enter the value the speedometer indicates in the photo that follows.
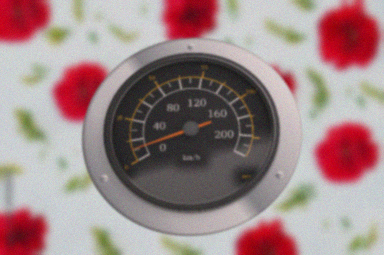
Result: 10 km/h
